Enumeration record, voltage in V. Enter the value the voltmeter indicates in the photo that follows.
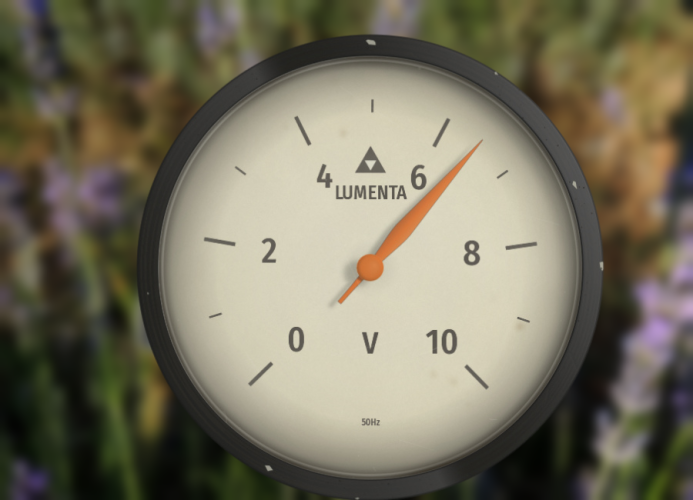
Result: 6.5 V
